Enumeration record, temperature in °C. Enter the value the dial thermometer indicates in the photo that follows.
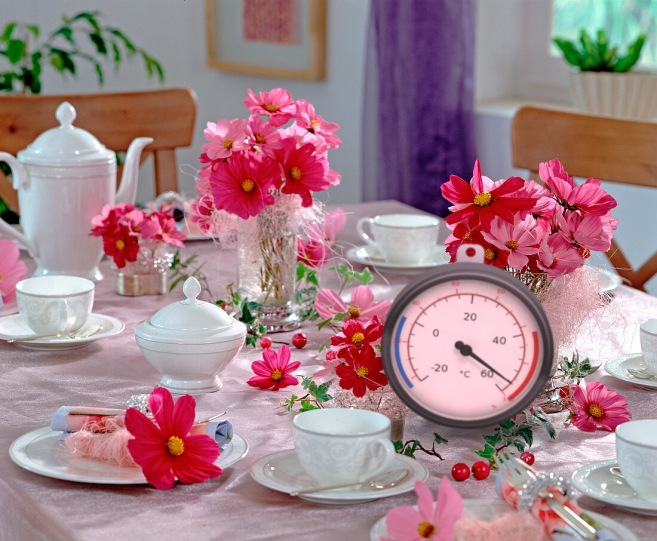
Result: 56 °C
